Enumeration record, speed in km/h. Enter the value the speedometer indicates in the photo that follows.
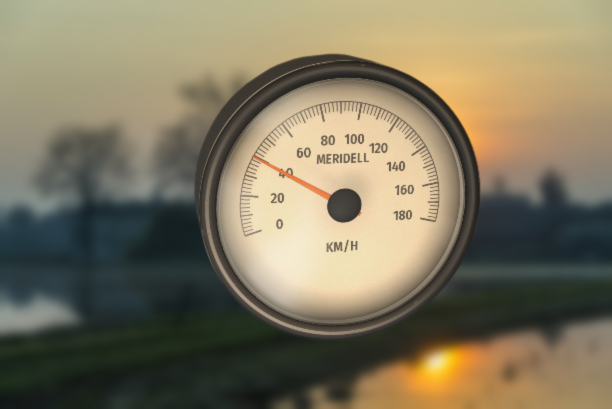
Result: 40 km/h
